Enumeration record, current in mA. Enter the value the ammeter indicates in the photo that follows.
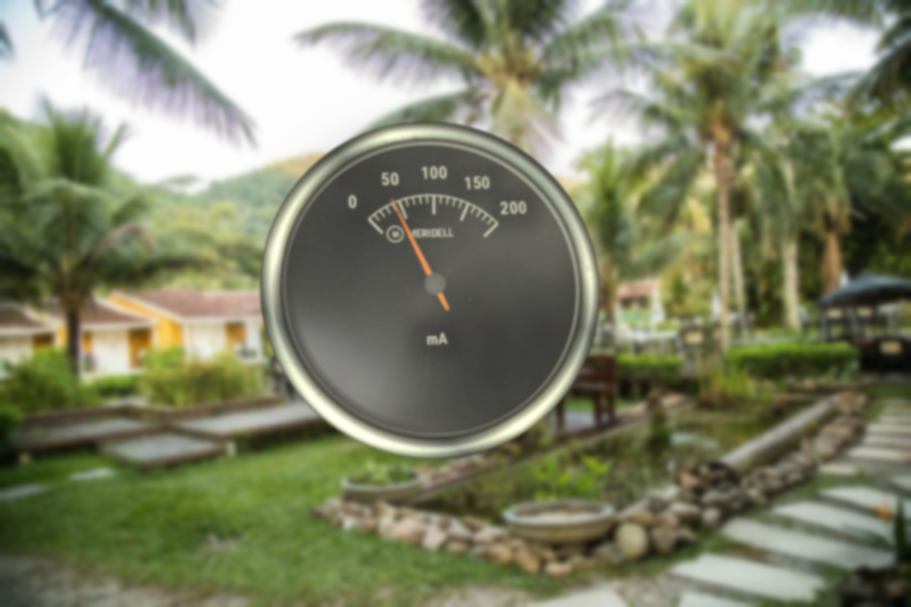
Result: 40 mA
